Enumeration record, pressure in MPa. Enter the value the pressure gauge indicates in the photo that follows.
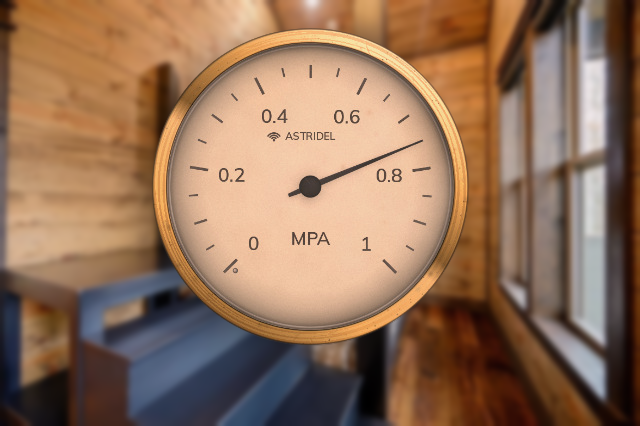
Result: 0.75 MPa
